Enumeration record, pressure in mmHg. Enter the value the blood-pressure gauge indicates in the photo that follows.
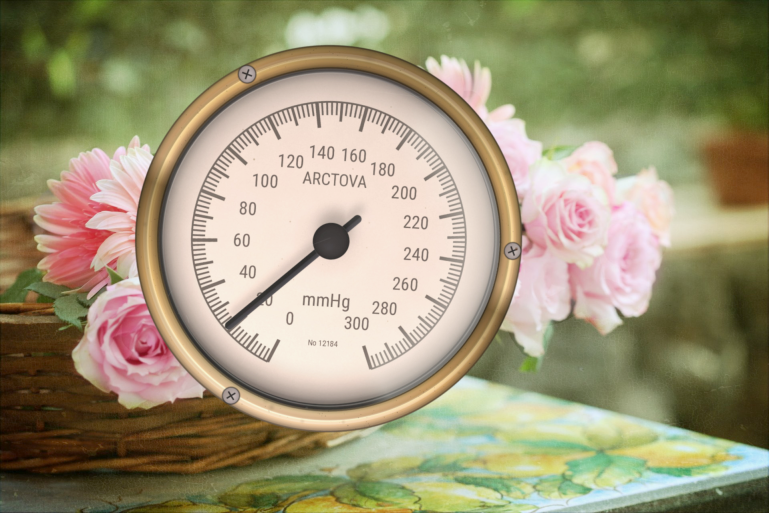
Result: 22 mmHg
